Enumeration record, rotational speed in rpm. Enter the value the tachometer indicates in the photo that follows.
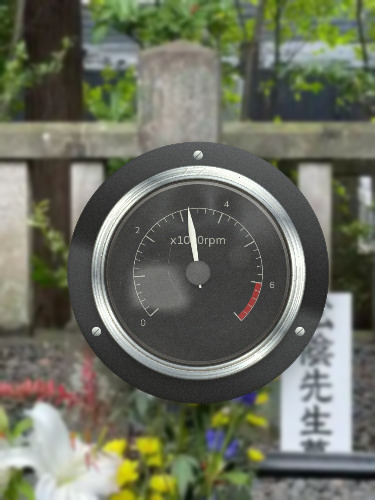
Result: 3200 rpm
